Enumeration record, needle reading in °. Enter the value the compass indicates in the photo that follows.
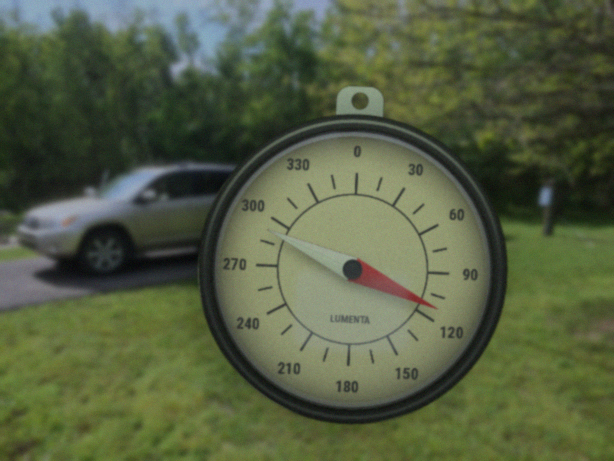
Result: 112.5 °
